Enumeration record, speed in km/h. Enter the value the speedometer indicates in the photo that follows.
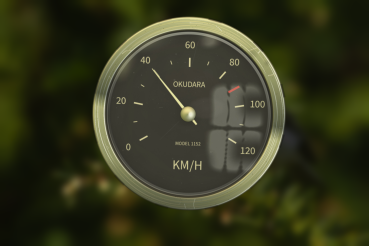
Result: 40 km/h
